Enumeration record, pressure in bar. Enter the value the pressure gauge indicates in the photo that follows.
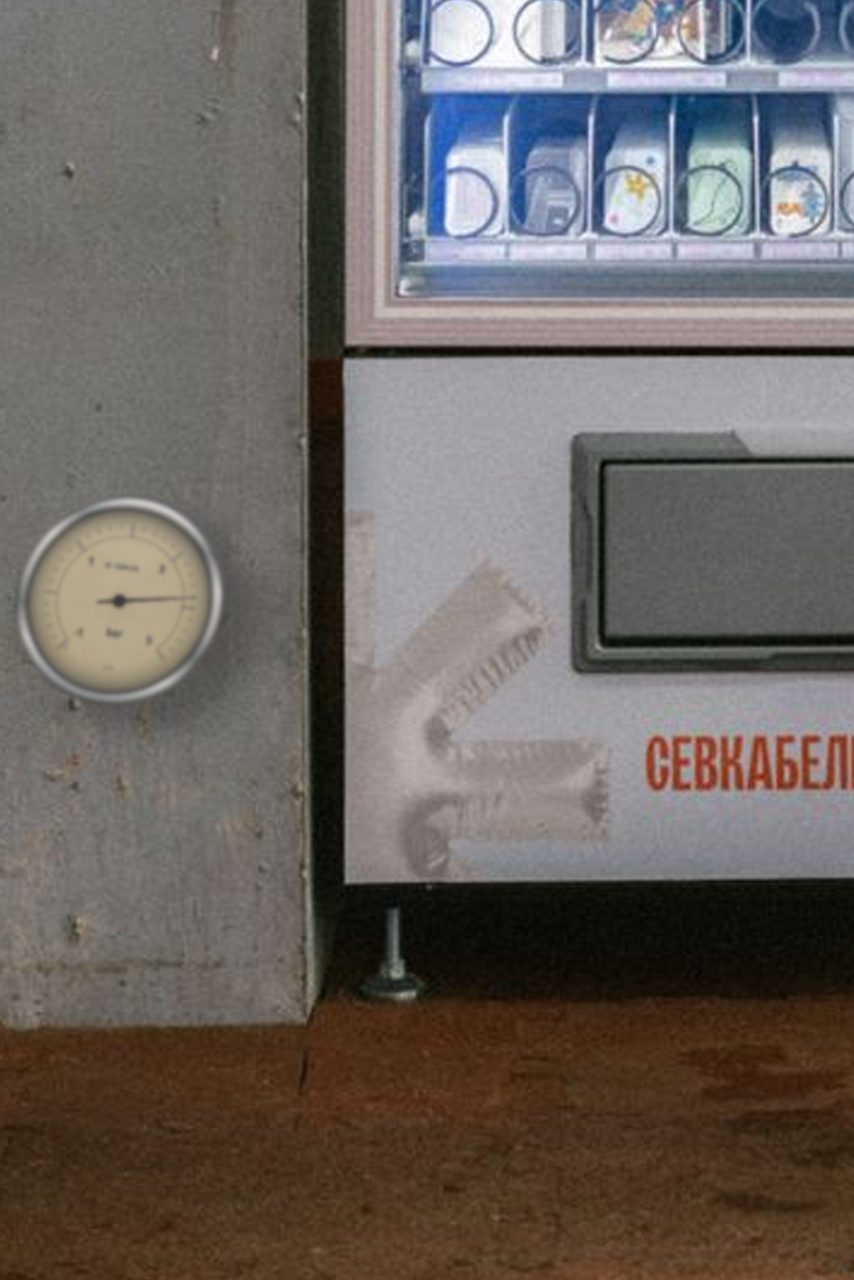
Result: 3.8 bar
